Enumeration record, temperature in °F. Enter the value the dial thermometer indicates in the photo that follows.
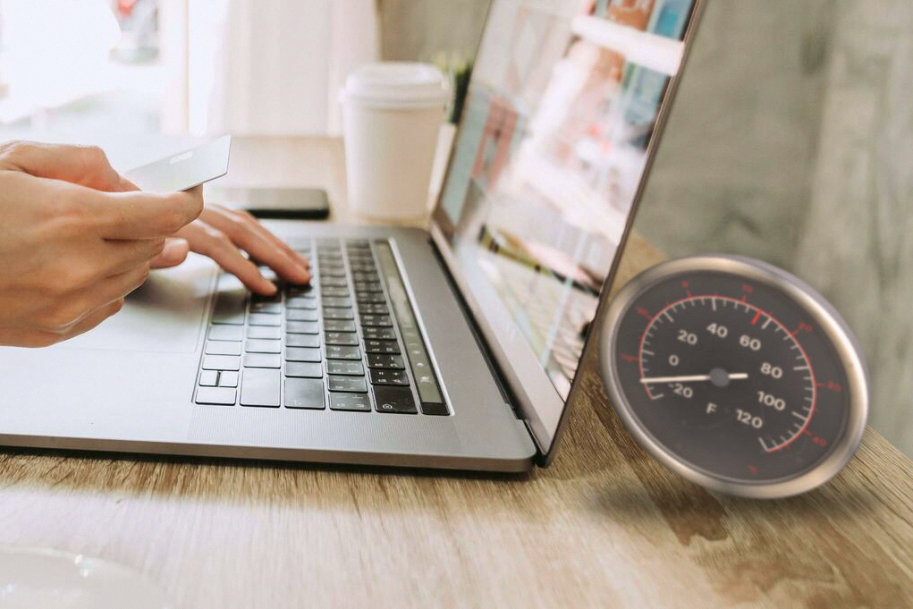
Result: -12 °F
